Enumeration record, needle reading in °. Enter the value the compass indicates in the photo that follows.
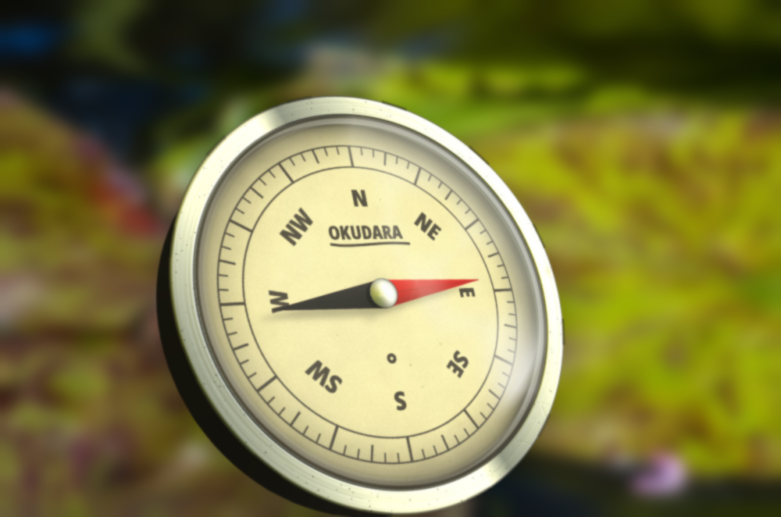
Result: 85 °
